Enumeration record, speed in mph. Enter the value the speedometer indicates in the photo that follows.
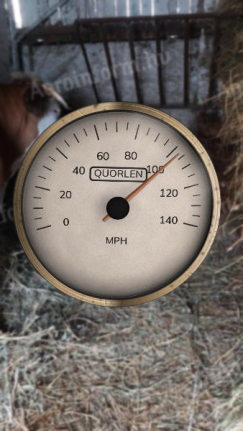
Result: 102.5 mph
